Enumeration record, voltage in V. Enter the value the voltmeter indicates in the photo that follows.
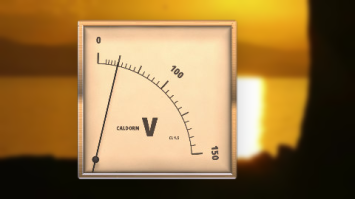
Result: 50 V
